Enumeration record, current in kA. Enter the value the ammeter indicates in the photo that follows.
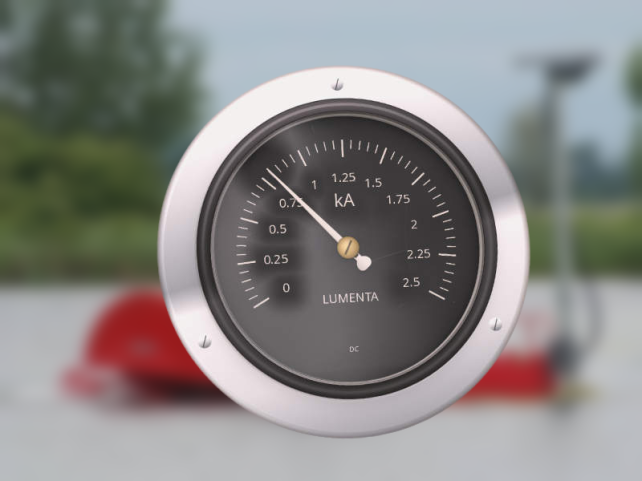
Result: 0.8 kA
